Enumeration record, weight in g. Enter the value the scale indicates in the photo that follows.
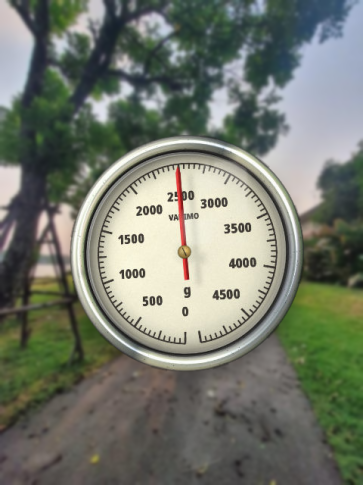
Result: 2500 g
